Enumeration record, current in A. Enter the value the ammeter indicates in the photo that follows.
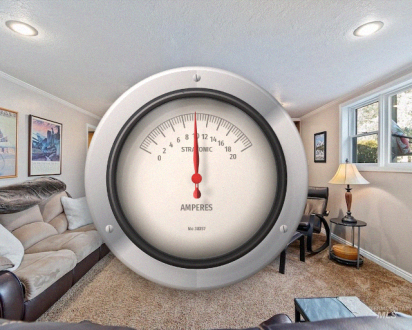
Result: 10 A
